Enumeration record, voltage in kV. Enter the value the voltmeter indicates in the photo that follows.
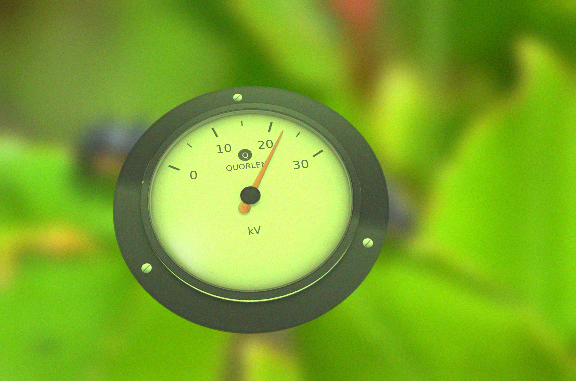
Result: 22.5 kV
